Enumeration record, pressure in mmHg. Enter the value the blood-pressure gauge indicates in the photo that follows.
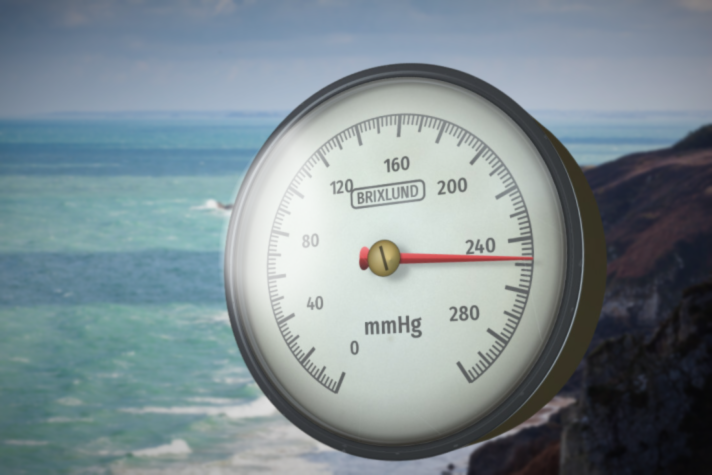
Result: 248 mmHg
